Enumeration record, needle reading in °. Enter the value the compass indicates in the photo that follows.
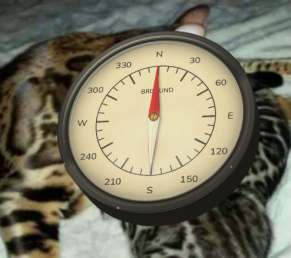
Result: 0 °
